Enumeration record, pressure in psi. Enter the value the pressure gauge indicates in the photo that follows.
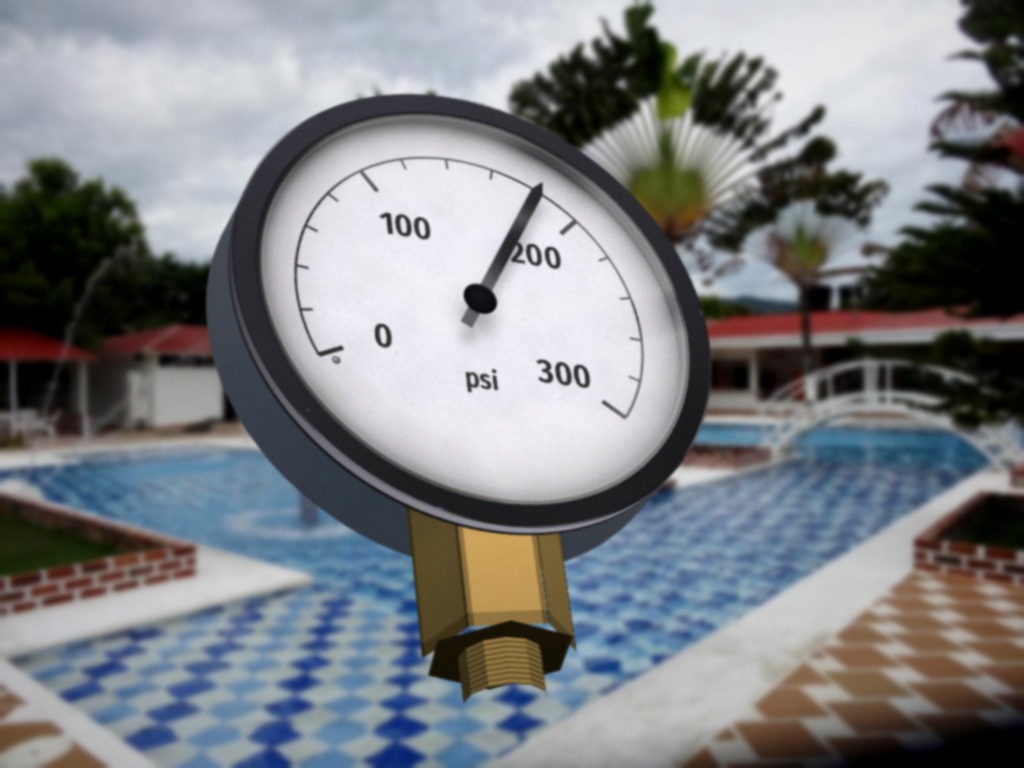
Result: 180 psi
